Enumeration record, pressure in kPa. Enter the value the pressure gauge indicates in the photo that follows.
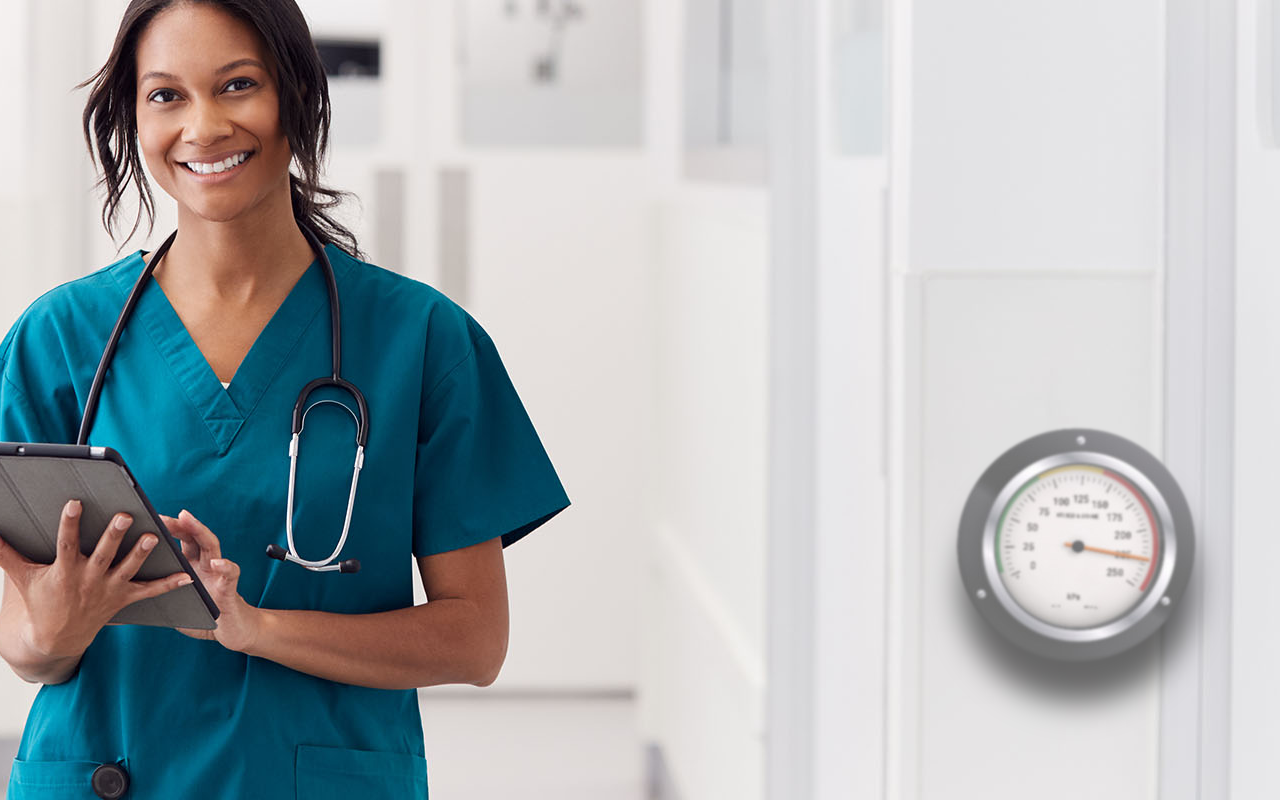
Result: 225 kPa
